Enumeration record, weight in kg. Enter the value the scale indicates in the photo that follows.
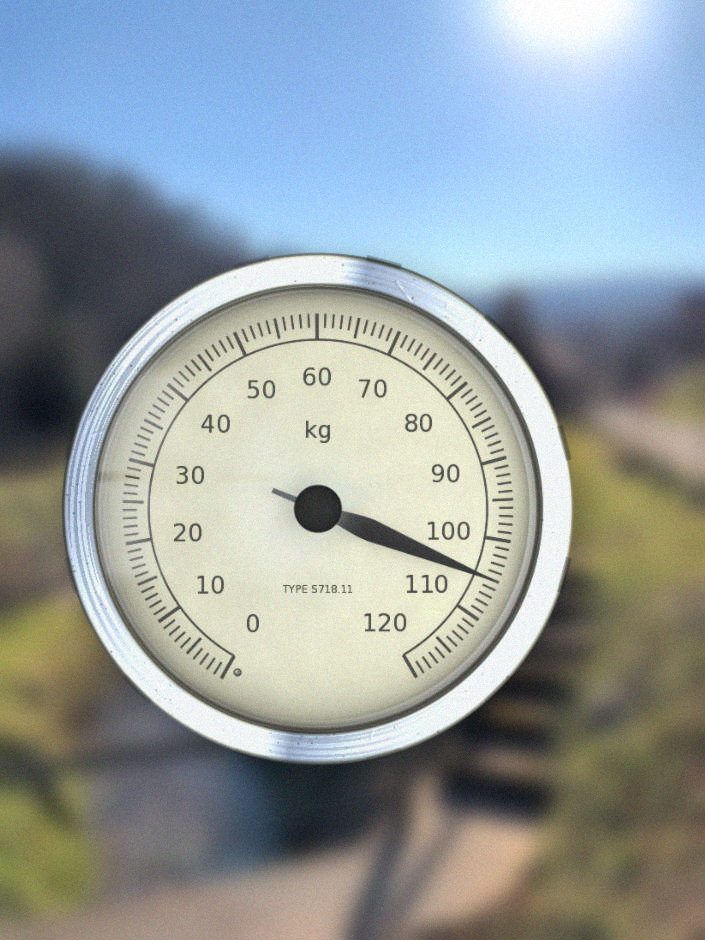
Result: 105 kg
